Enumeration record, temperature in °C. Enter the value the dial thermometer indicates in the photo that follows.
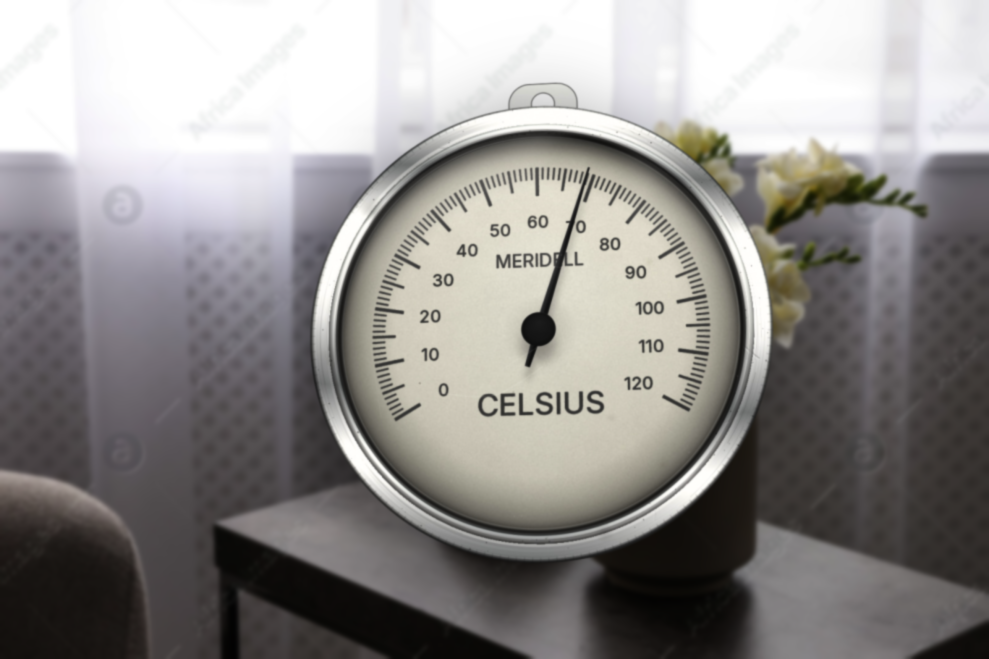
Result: 69 °C
